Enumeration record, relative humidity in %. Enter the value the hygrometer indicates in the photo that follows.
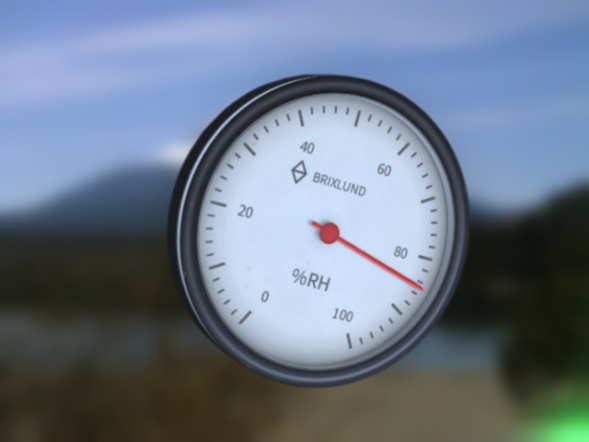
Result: 85 %
